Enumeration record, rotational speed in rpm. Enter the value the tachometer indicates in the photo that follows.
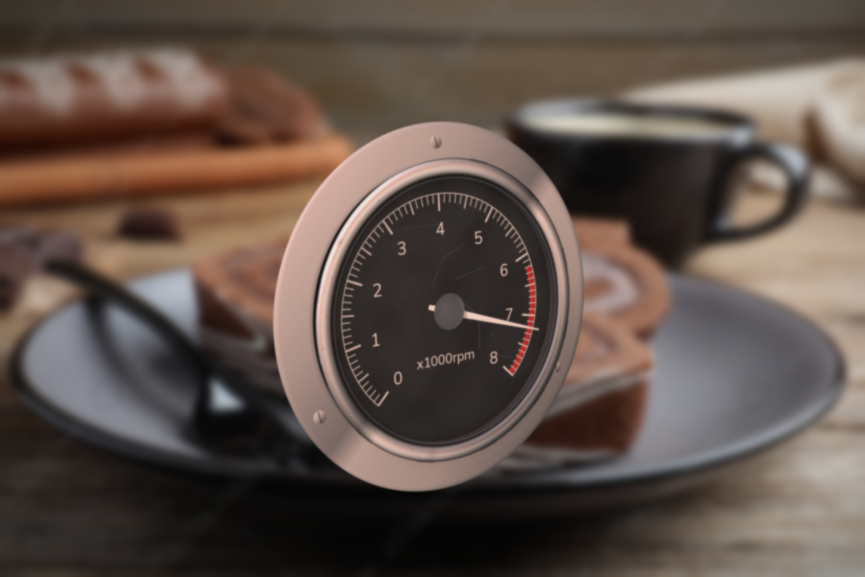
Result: 7200 rpm
